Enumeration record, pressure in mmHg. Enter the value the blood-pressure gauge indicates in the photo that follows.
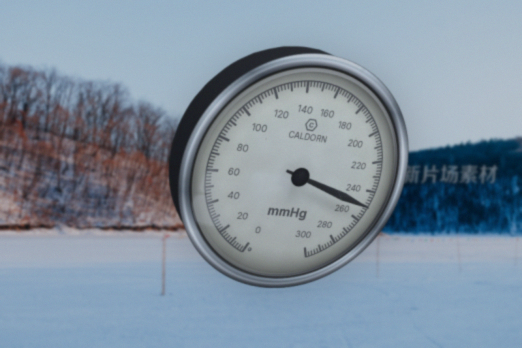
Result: 250 mmHg
